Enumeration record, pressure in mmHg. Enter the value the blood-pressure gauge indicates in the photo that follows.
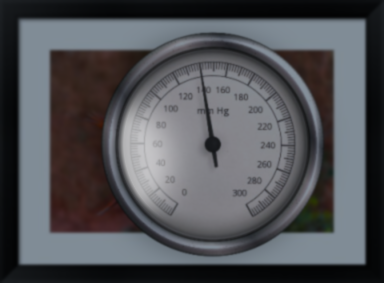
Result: 140 mmHg
